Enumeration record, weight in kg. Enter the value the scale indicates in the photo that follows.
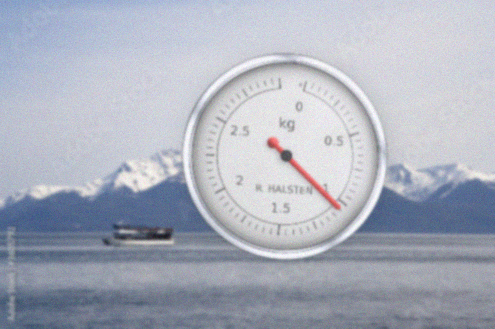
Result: 1.05 kg
